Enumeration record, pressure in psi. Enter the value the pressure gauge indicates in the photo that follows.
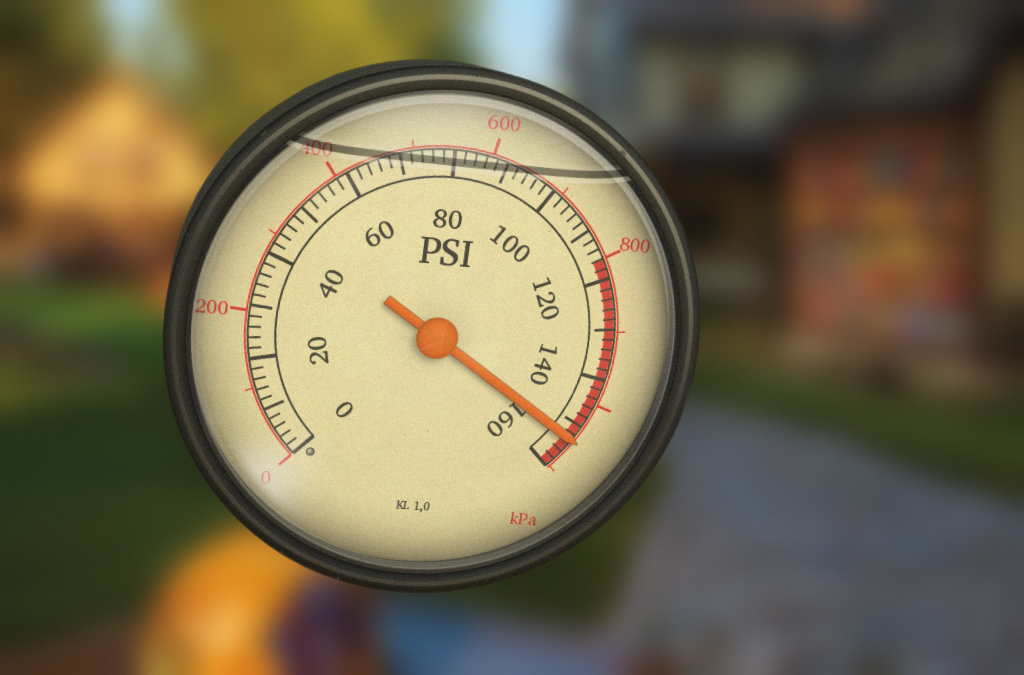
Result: 153 psi
